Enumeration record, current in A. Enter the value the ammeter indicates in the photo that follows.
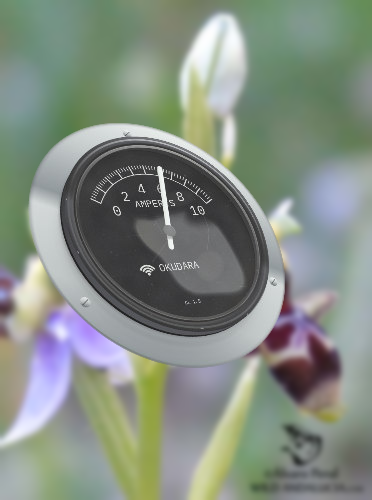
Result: 6 A
